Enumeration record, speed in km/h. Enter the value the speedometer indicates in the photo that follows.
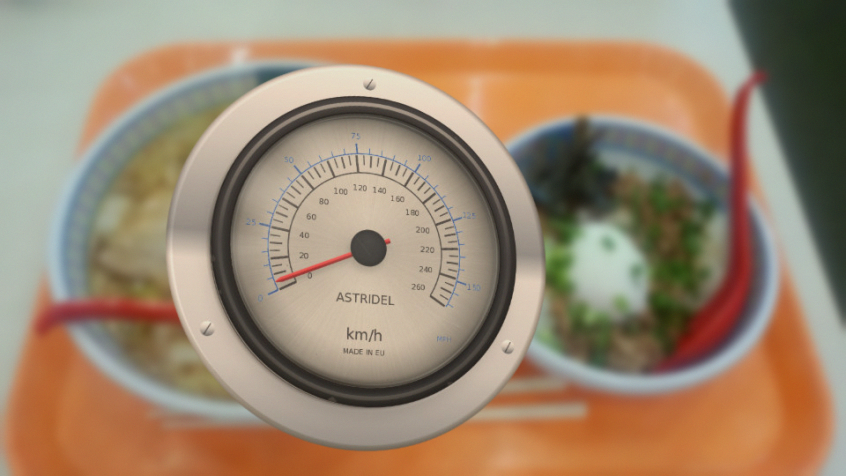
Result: 5 km/h
